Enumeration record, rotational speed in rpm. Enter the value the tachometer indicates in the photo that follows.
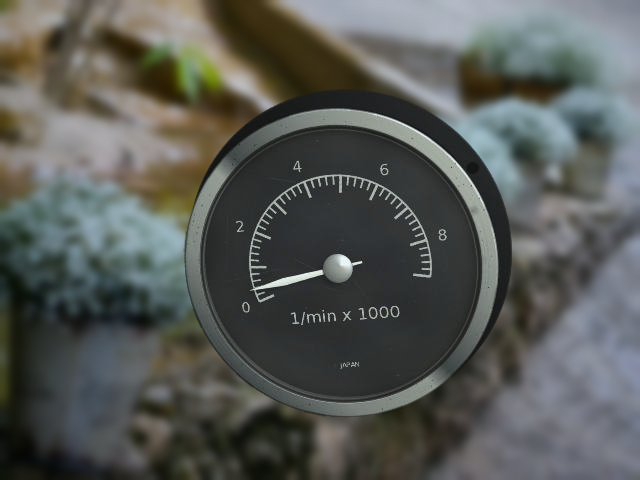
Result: 400 rpm
